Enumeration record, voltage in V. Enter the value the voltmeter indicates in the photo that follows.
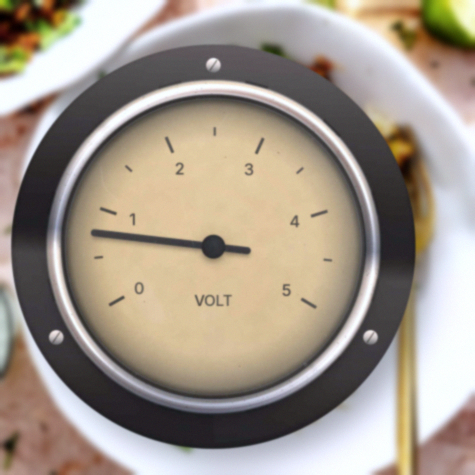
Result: 0.75 V
